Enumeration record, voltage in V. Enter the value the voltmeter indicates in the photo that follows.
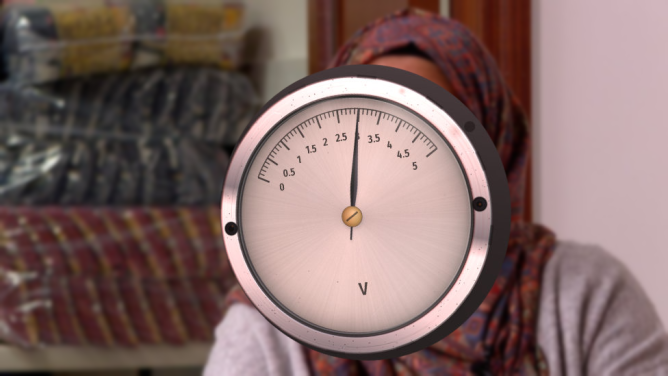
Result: 3 V
